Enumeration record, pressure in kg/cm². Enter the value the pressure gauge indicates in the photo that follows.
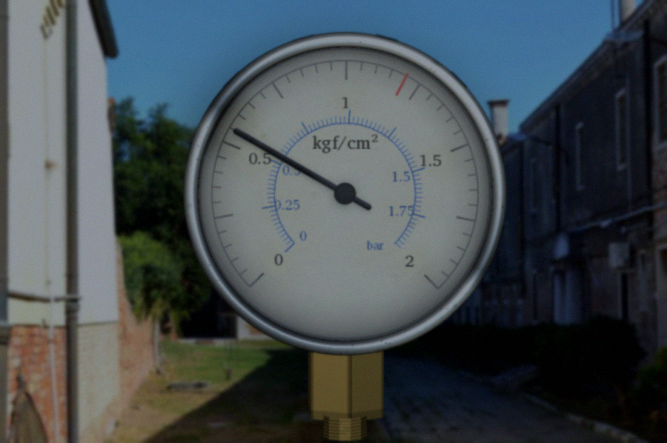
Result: 0.55 kg/cm²
